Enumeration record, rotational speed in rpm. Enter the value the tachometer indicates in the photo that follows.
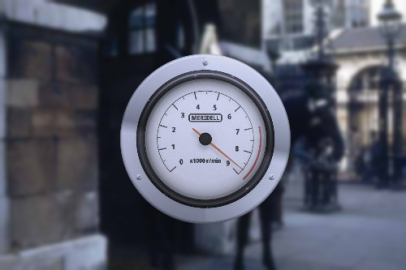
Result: 8750 rpm
